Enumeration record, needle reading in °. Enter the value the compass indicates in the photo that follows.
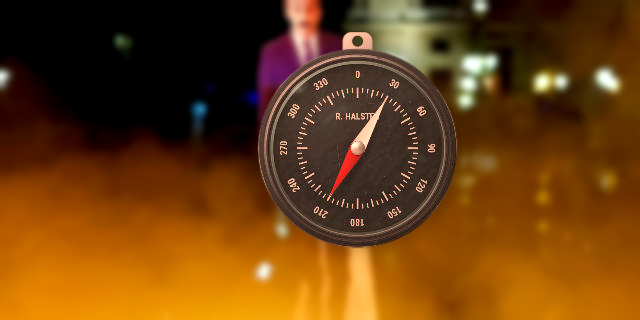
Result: 210 °
